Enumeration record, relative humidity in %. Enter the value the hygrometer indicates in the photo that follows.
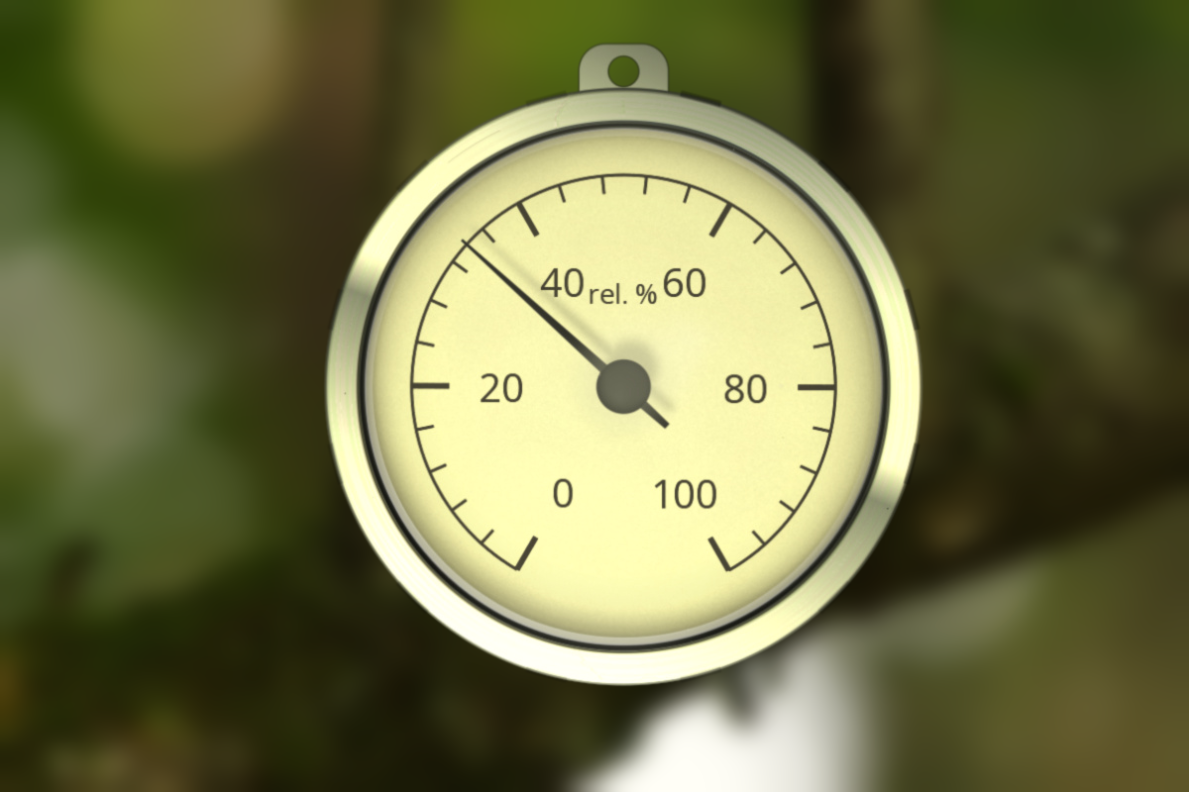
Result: 34 %
